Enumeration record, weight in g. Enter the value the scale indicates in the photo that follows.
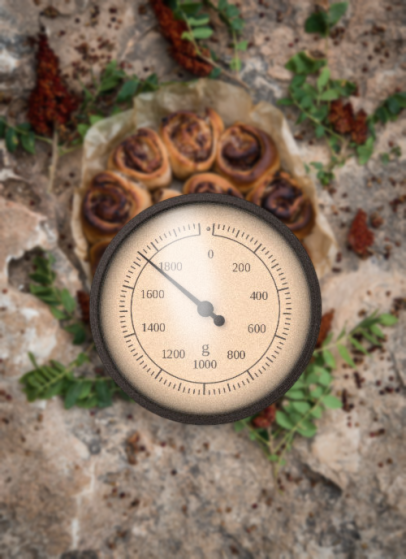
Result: 1740 g
